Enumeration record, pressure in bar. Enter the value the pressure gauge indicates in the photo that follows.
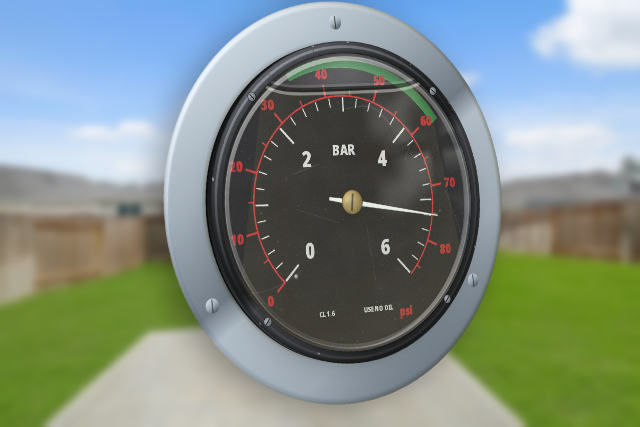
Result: 5.2 bar
